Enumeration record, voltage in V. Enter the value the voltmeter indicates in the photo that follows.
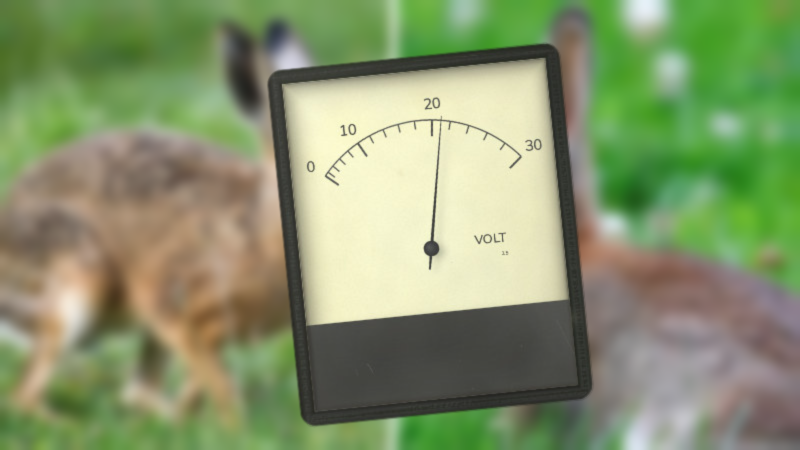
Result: 21 V
